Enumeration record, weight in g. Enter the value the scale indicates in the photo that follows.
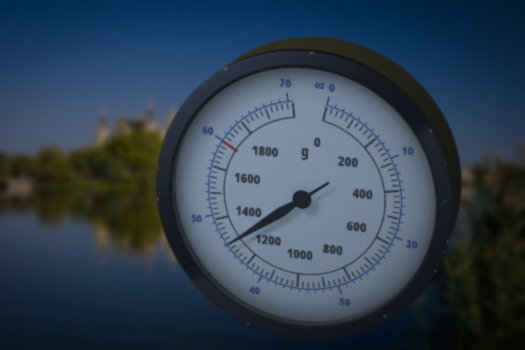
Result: 1300 g
